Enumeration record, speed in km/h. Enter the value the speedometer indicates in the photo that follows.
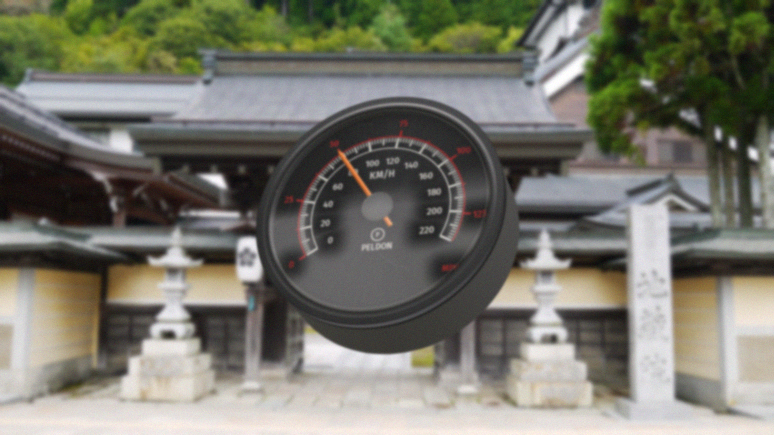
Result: 80 km/h
